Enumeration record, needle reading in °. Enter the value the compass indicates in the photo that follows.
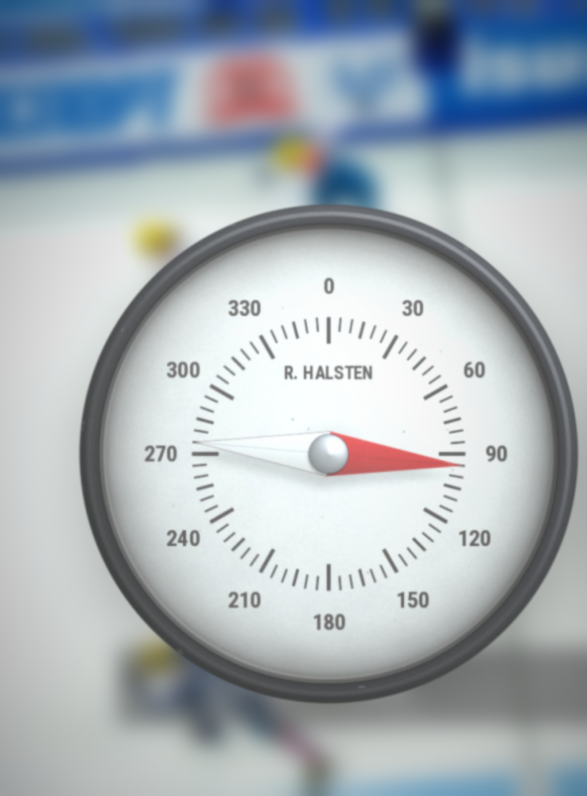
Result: 95 °
